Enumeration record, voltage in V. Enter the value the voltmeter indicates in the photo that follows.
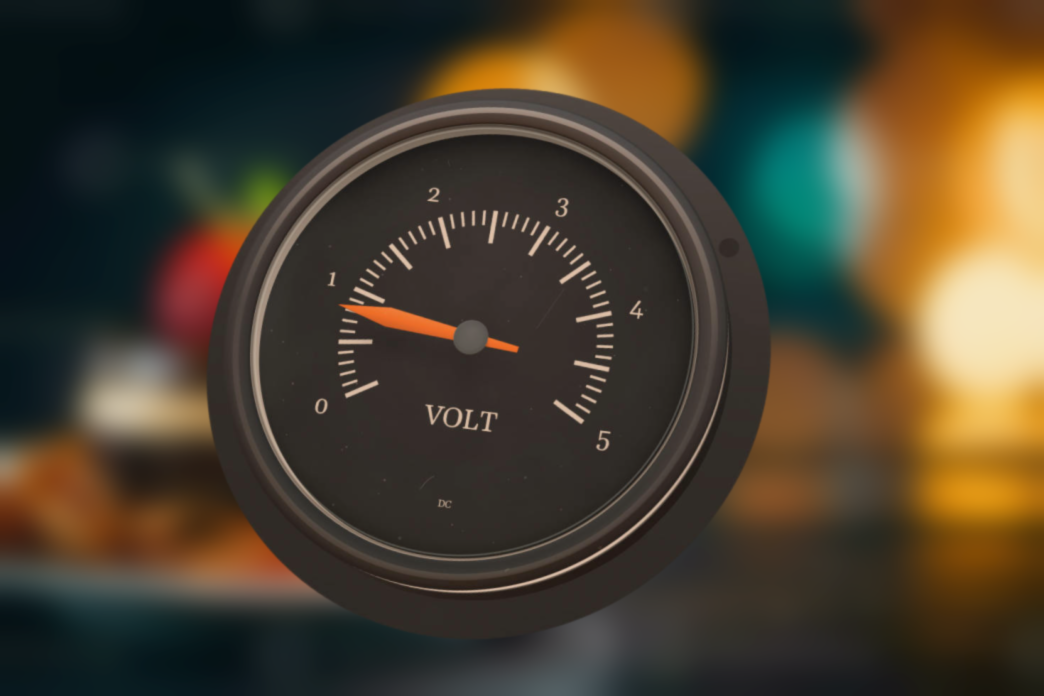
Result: 0.8 V
